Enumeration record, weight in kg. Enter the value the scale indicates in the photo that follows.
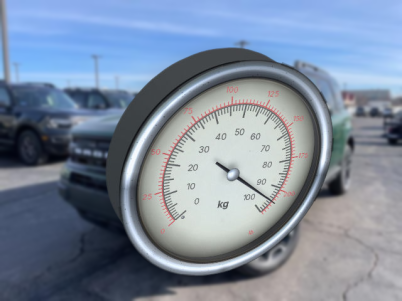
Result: 95 kg
